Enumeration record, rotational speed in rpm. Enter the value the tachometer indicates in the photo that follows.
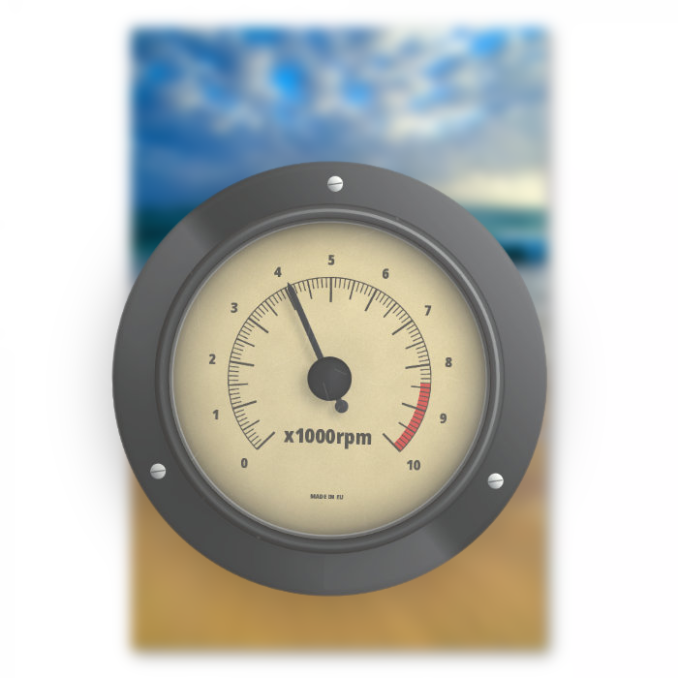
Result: 4100 rpm
